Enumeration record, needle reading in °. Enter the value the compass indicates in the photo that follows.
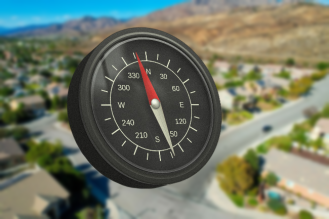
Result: 345 °
